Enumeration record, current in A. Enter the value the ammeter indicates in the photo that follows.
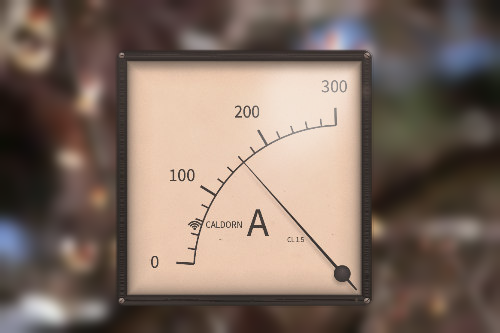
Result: 160 A
